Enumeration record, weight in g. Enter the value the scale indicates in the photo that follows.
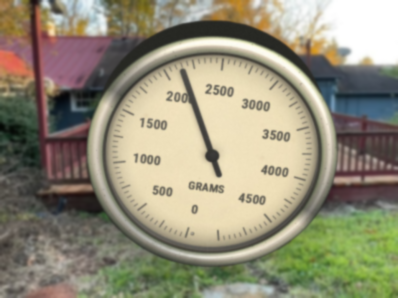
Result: 2150 g
